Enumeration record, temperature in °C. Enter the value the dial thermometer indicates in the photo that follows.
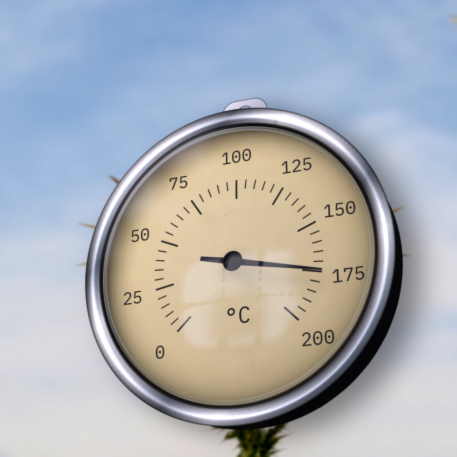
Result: 175 °C
